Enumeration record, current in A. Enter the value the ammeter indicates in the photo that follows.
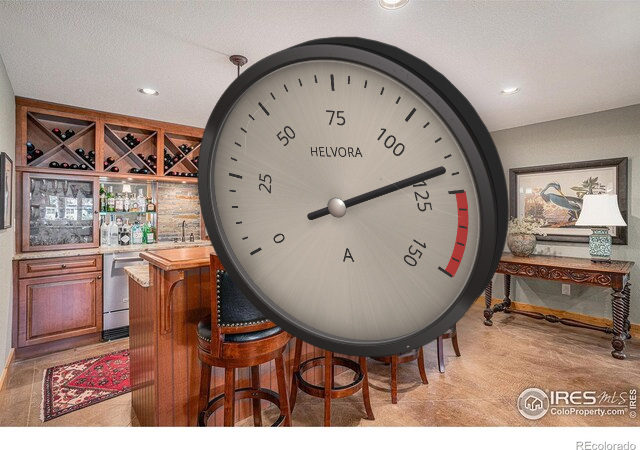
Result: 117.5 A
